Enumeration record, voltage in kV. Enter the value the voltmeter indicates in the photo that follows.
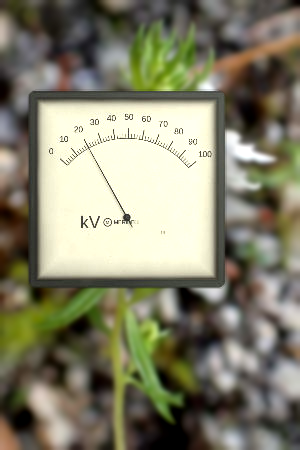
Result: 20 kV
